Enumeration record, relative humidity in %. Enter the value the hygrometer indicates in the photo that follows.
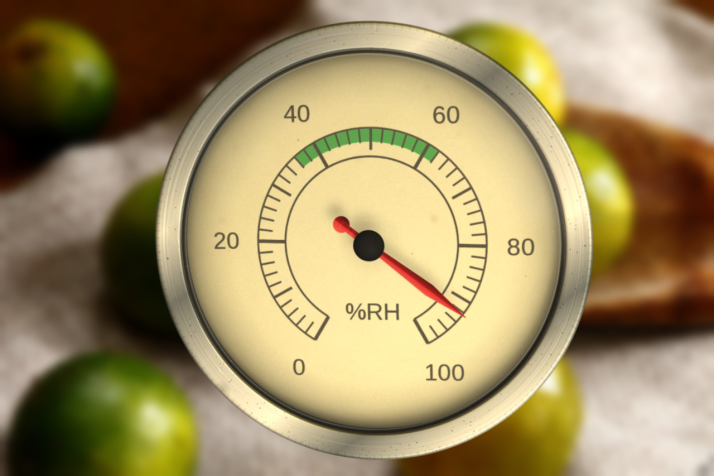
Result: 92 %
